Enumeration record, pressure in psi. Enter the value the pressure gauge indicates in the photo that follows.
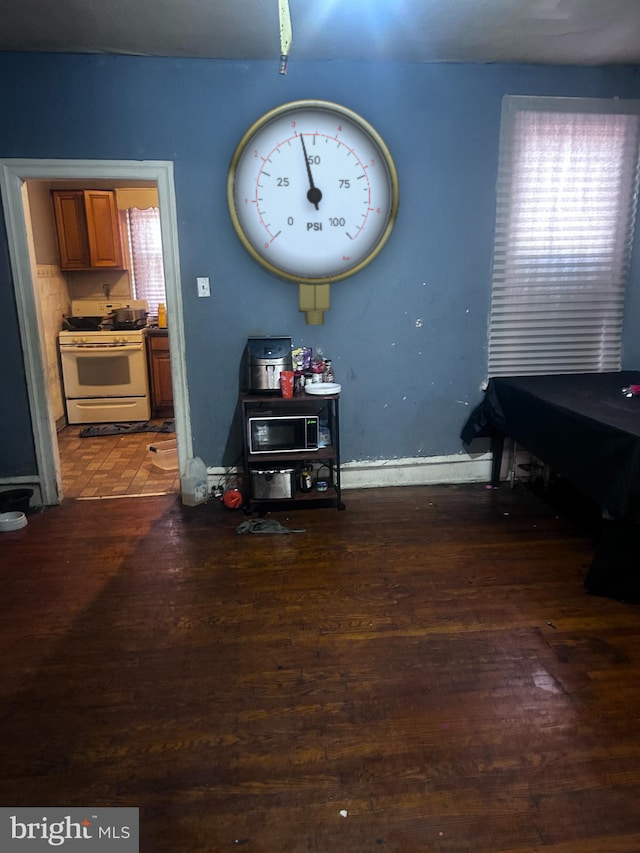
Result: 45 psi
